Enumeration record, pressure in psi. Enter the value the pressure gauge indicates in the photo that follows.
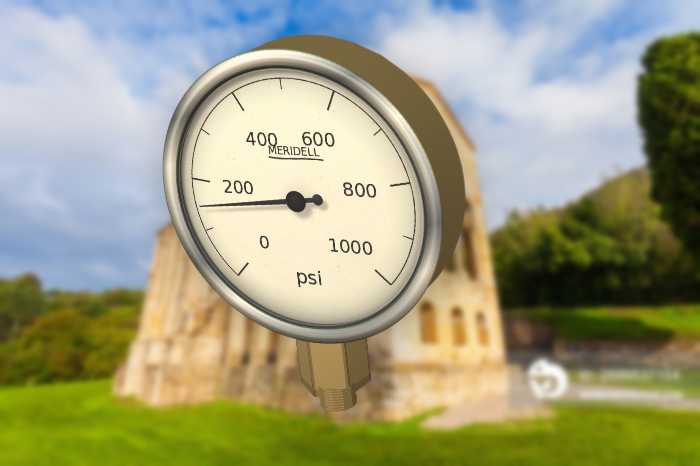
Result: 150 psi
